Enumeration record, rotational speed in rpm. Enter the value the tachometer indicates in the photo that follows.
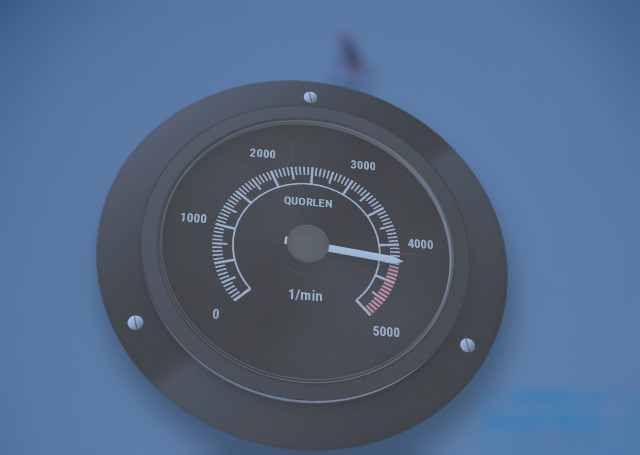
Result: 4250 rpm
